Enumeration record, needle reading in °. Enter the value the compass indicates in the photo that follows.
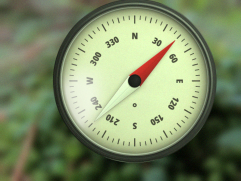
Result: 45 °
